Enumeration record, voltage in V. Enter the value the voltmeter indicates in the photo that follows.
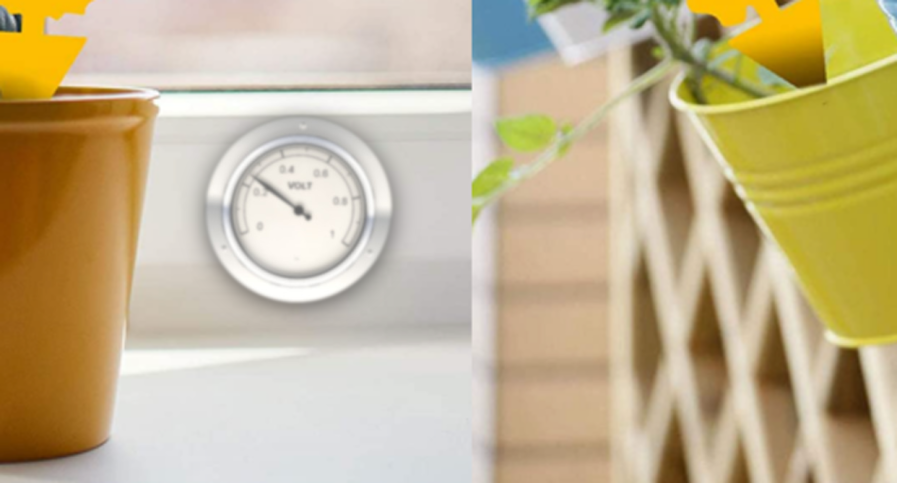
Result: 0.25 V
